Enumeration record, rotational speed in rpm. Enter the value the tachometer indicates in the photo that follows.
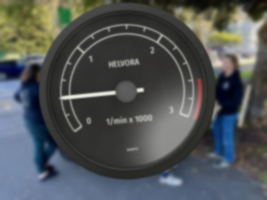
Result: 400 rpm
